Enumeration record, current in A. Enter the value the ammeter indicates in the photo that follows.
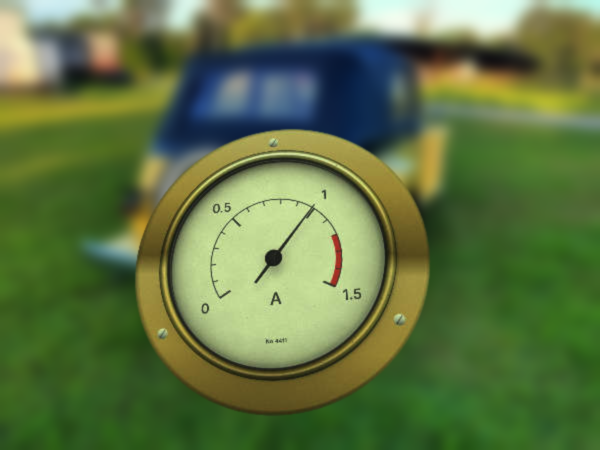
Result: 1 A
